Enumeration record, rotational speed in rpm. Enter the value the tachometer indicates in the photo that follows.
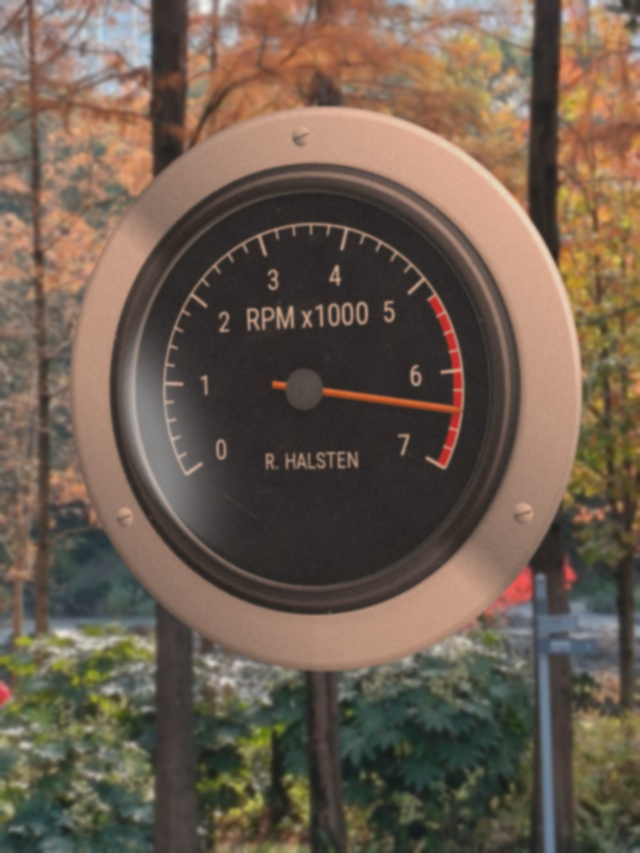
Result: 6400 rpm
